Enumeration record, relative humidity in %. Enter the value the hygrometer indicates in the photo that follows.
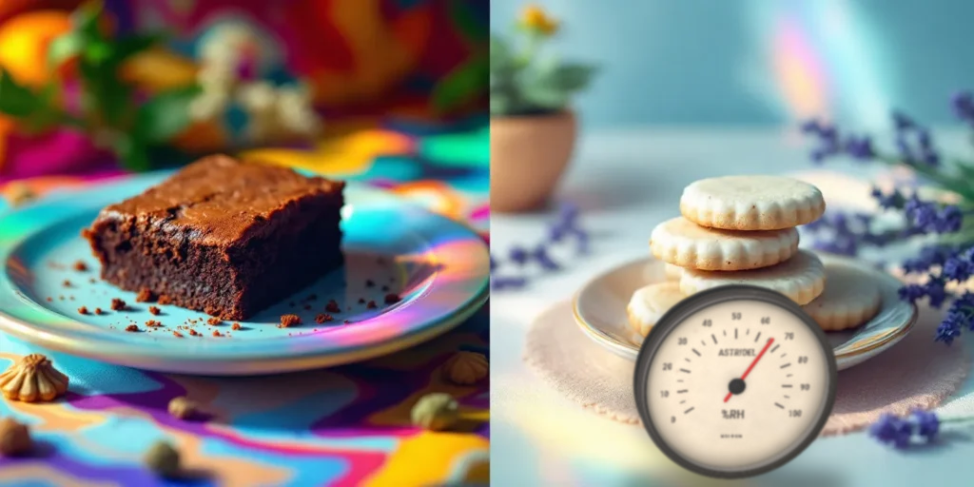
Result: 65 %
